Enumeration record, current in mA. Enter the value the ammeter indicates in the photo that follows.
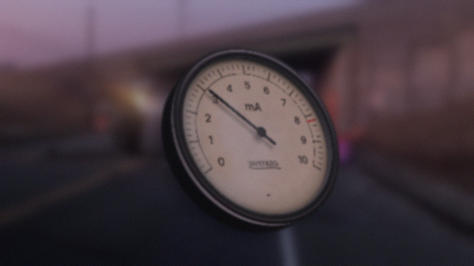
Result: 3 mA
